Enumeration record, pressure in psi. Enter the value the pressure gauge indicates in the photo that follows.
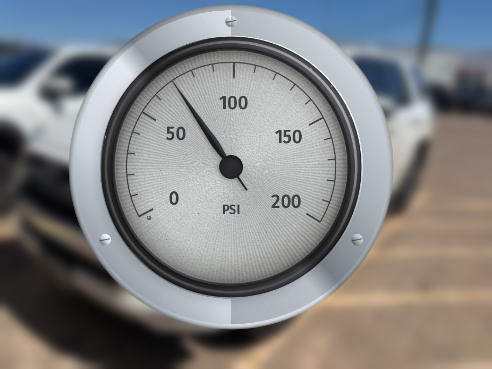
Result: 70 psi
